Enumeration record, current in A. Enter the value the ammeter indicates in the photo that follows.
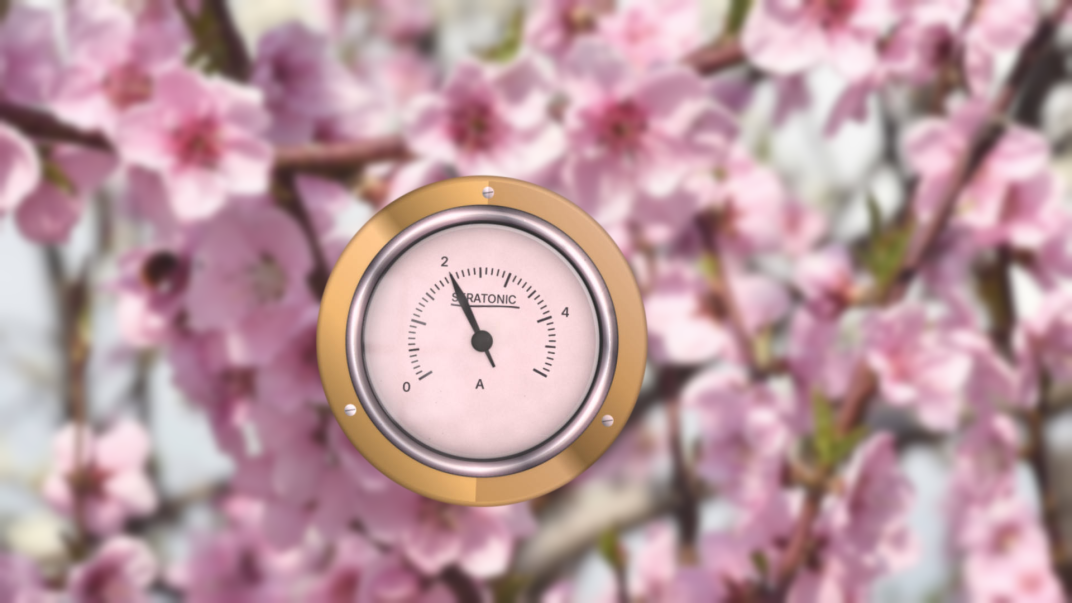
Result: 2 A
